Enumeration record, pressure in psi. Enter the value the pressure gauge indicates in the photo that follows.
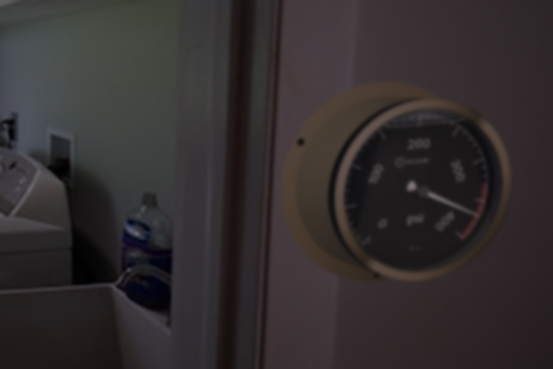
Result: 370 psi
